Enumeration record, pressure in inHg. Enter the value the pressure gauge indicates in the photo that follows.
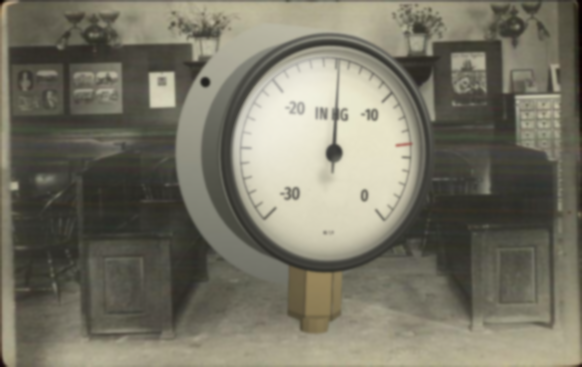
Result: -15 inHg
